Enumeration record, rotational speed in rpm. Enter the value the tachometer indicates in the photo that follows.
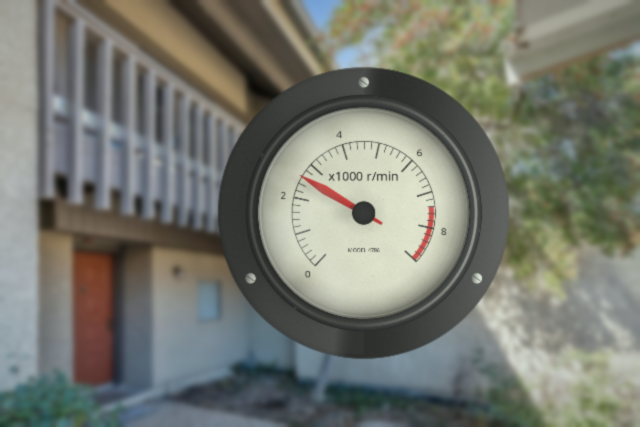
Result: 2600 rpm
